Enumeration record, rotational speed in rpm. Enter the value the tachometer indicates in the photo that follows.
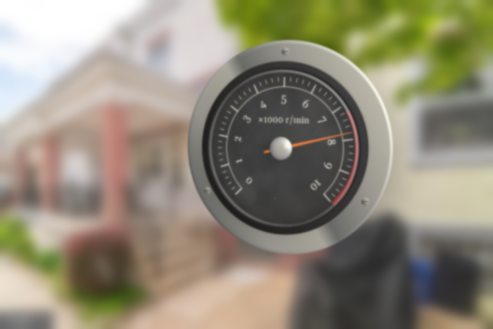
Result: 7800 rpm
